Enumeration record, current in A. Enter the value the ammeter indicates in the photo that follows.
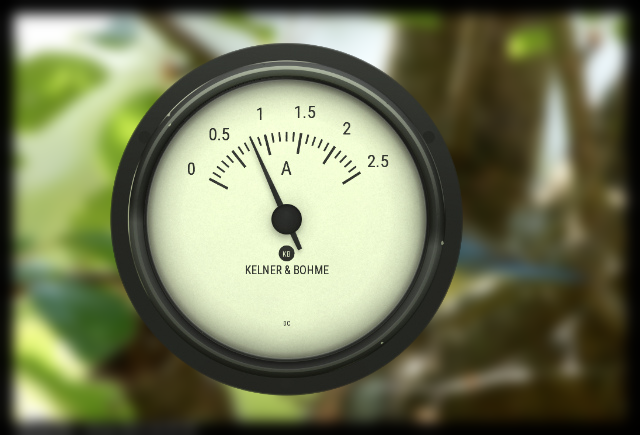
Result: 0.8 A
